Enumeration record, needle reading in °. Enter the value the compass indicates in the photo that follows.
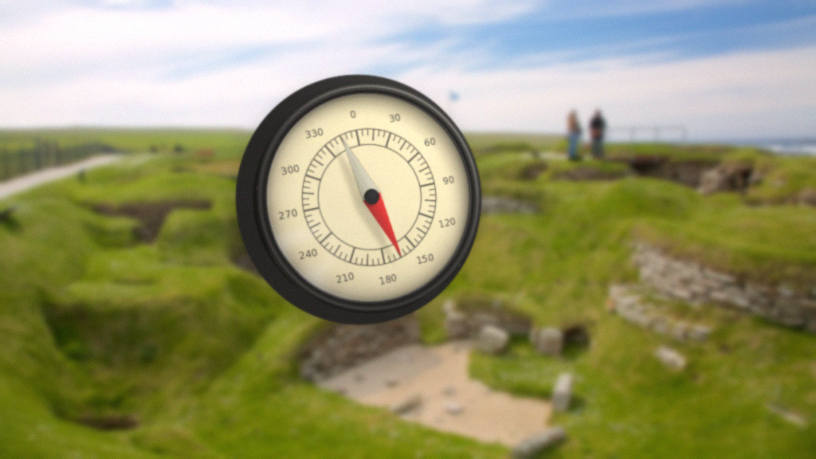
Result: 165 °
